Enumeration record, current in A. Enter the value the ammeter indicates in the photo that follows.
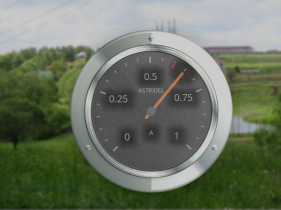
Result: 0.65 A
